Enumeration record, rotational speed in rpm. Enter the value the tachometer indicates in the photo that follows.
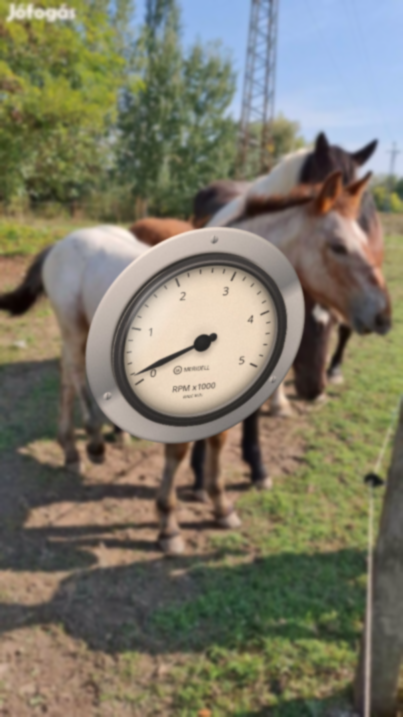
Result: 200 rpm
